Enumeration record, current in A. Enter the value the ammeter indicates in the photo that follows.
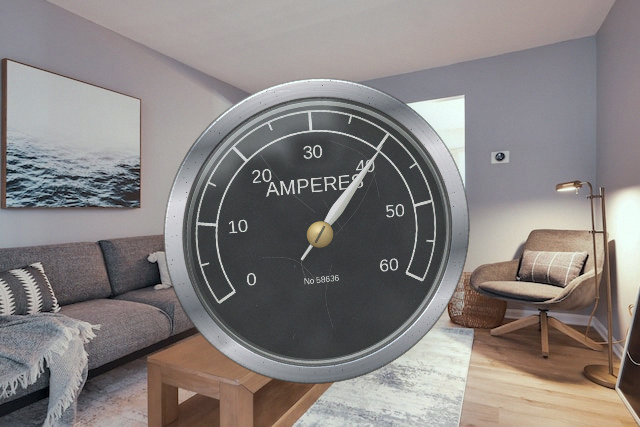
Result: 40 A
